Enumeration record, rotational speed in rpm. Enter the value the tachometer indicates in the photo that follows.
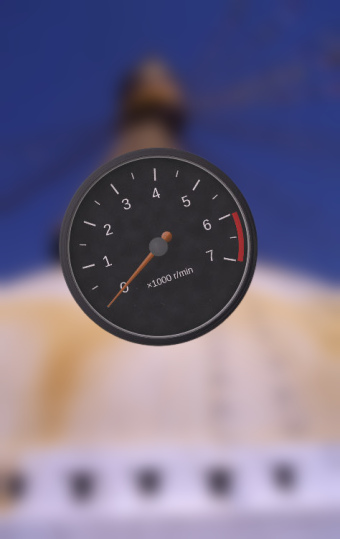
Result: 0 rpm
